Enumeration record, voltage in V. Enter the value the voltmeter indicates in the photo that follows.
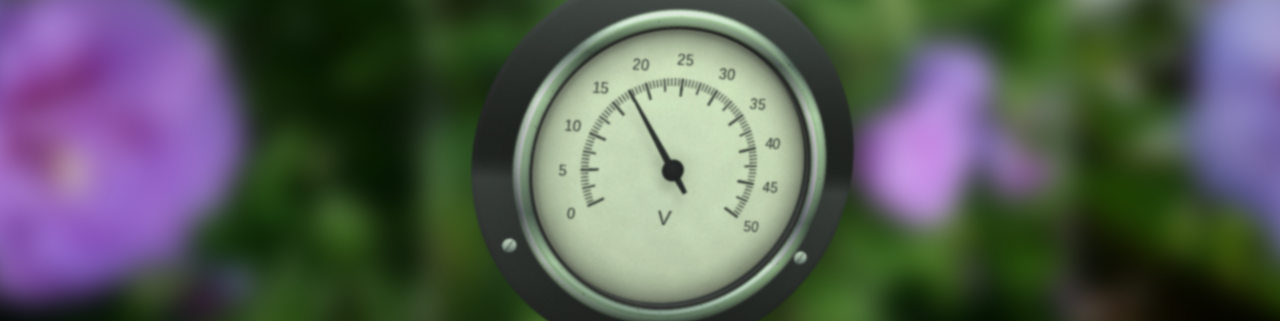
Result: 17.5 V
